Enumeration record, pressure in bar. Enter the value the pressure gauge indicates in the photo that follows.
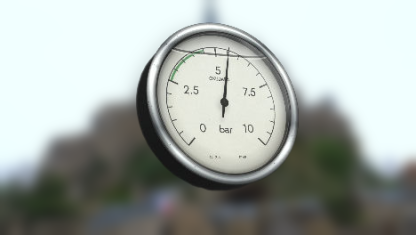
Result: 5.5 bar
